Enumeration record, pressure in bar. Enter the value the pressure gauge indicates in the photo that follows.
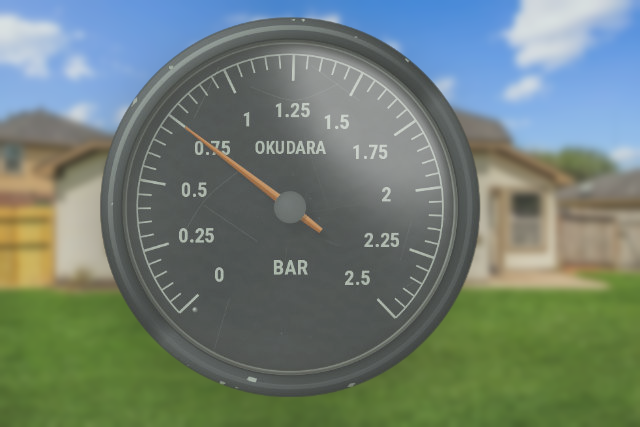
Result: 0.75 bar
